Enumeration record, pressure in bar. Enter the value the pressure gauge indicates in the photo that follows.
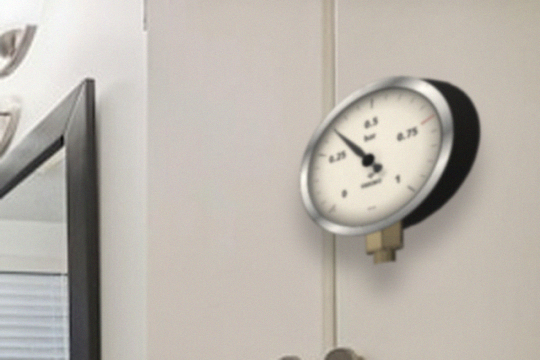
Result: 0.35 bar
